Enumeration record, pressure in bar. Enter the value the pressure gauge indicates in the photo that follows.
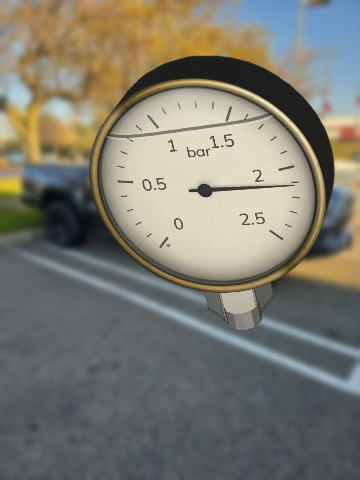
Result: 2.1 bar
